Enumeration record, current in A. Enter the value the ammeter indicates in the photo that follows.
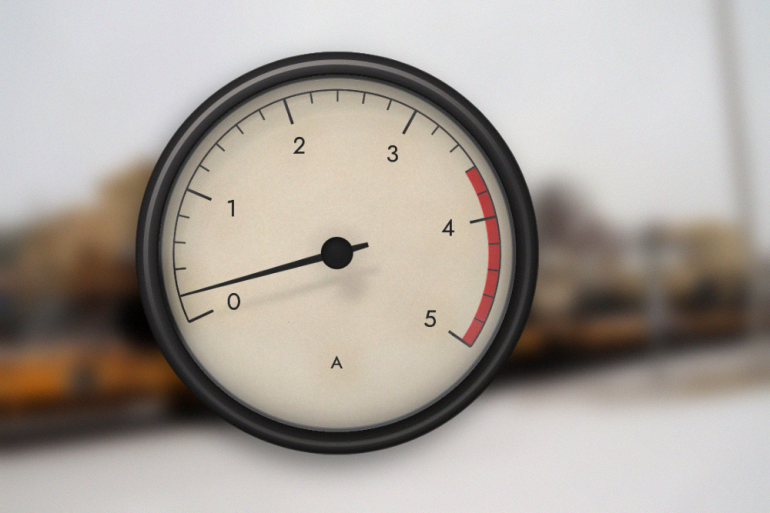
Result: 0.2 A
